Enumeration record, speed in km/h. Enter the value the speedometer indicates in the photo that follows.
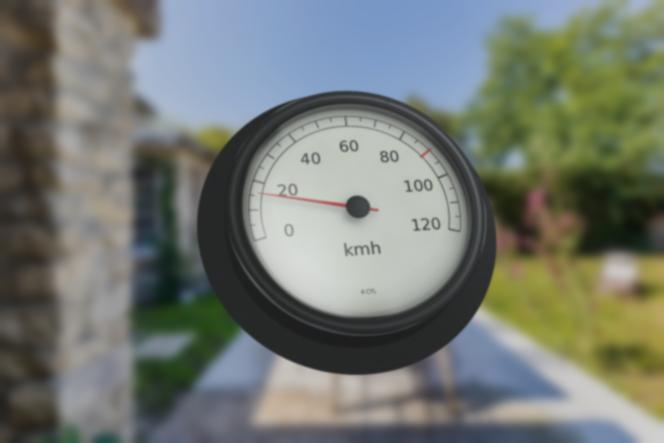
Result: 15 km/h
